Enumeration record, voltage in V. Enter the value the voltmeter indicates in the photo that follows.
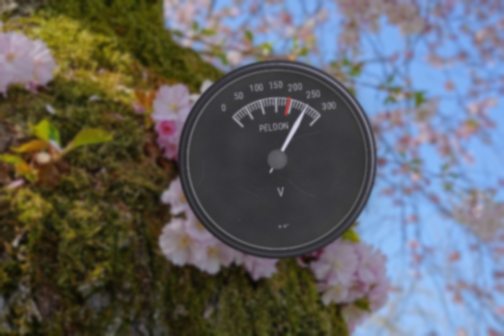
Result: 250 V
